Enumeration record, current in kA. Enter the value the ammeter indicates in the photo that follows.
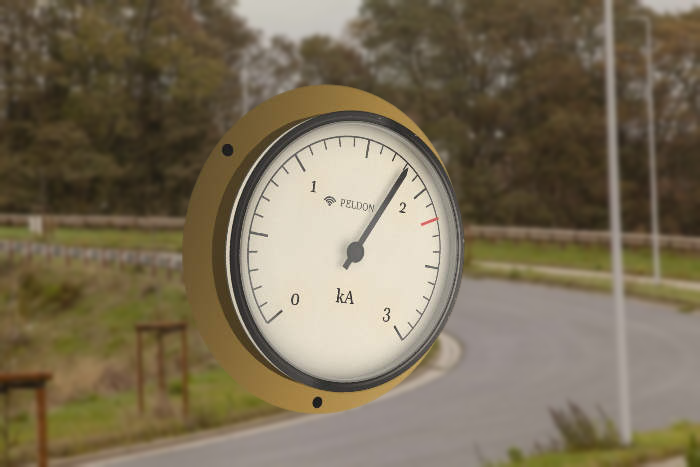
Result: 1.8 kA
